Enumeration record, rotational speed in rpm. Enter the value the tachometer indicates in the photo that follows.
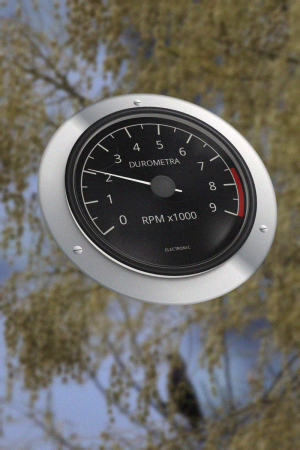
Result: 2000 rpm
